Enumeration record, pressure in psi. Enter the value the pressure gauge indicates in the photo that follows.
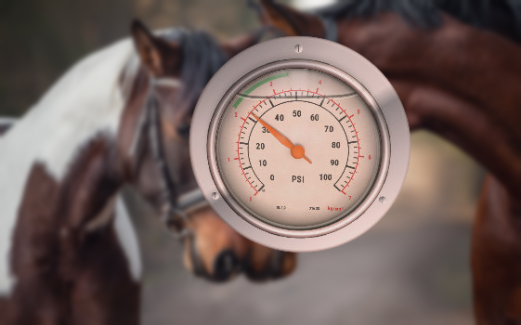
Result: 32 psi
